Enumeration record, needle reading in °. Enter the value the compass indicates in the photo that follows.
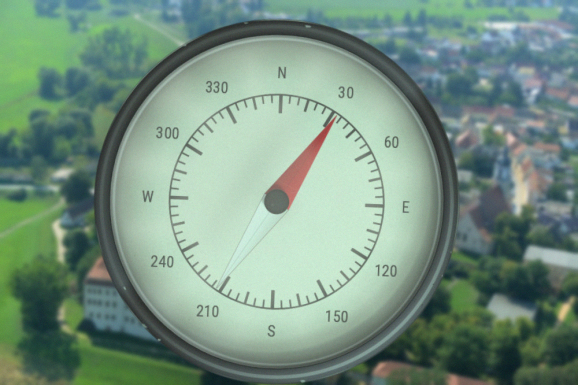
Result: 32.5 °
